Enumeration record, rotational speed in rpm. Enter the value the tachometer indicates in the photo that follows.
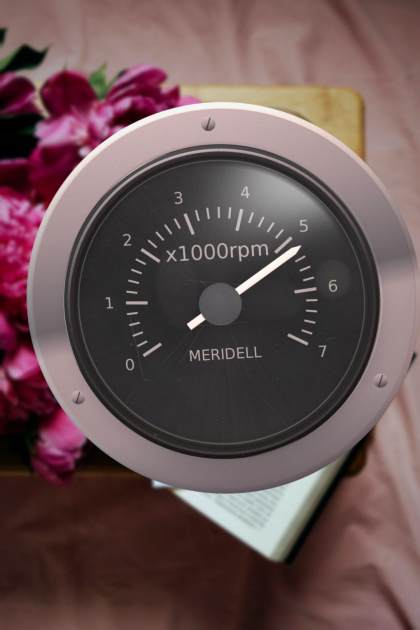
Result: 5200 rpm
